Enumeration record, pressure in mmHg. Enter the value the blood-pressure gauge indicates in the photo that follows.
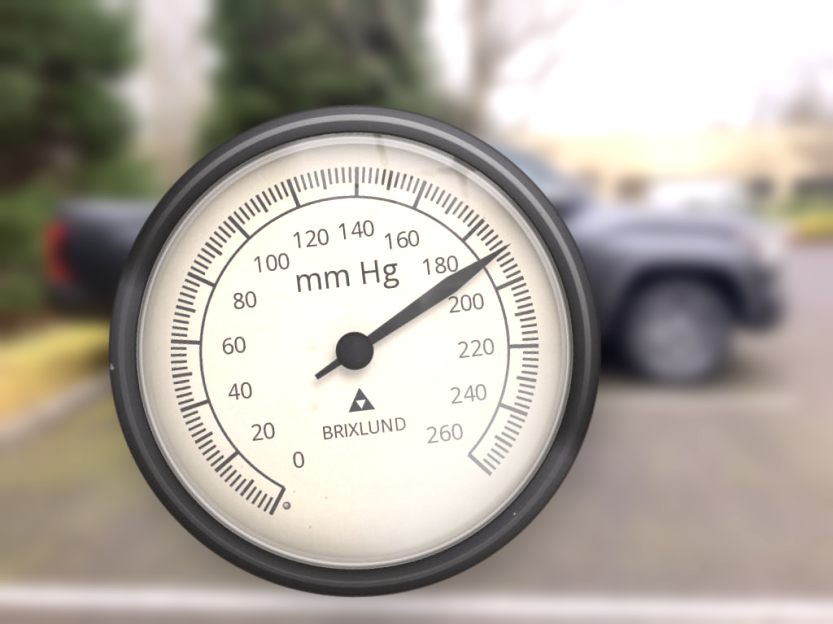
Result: 190 mmHg
